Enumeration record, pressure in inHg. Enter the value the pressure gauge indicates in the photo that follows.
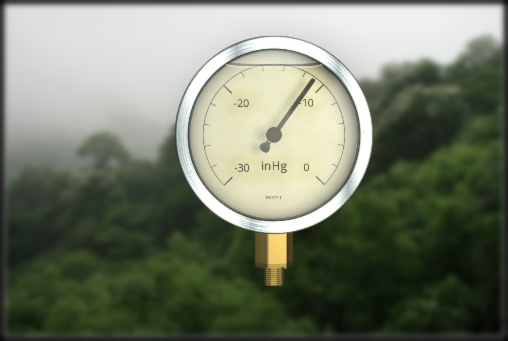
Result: -11 inHg
